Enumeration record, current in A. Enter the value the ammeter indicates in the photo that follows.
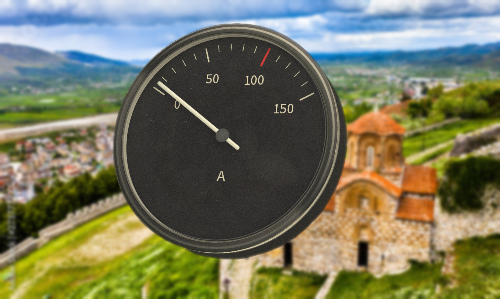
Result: 5 A
